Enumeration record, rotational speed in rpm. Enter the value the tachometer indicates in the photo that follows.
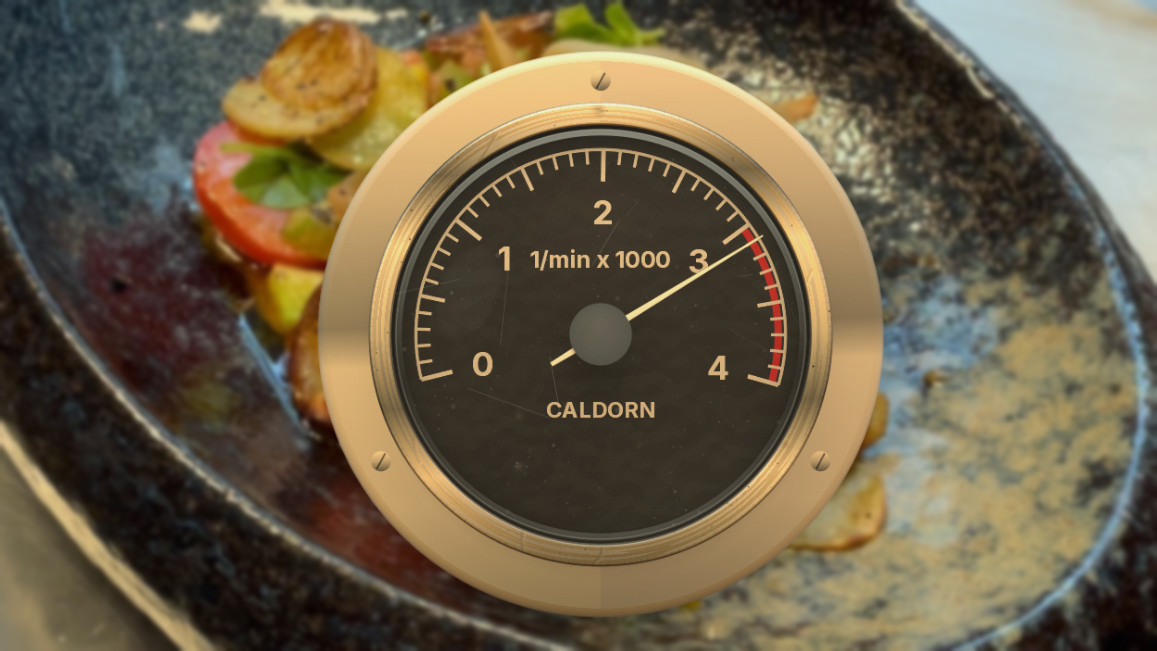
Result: 3100 rpm
